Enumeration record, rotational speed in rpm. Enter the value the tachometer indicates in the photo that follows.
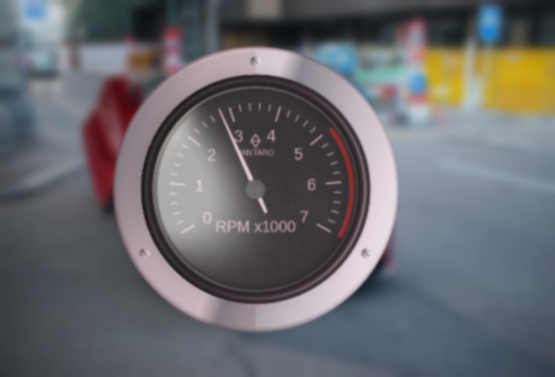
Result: 2800 rpm
